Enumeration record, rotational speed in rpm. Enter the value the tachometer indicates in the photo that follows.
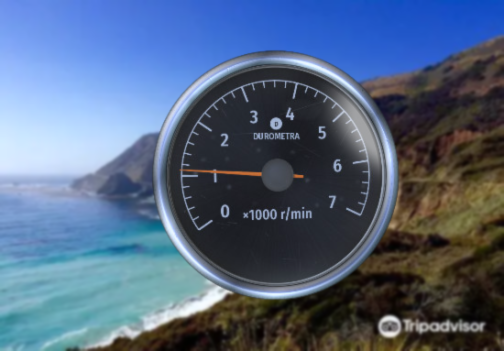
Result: 1100 rpm
